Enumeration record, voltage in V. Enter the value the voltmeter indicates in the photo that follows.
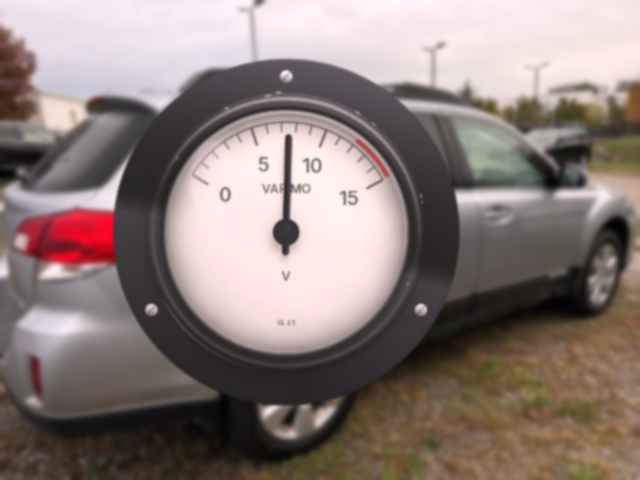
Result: 7.5 V
